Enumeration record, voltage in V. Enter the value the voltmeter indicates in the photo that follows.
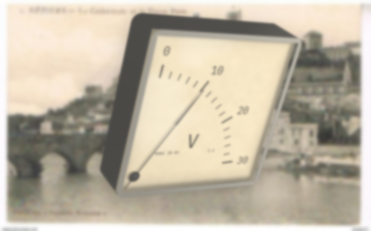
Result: 10 V
